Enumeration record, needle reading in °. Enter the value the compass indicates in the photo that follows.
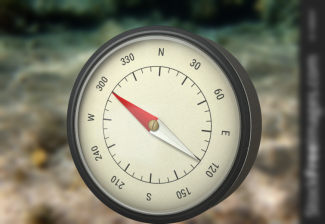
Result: 300 °
